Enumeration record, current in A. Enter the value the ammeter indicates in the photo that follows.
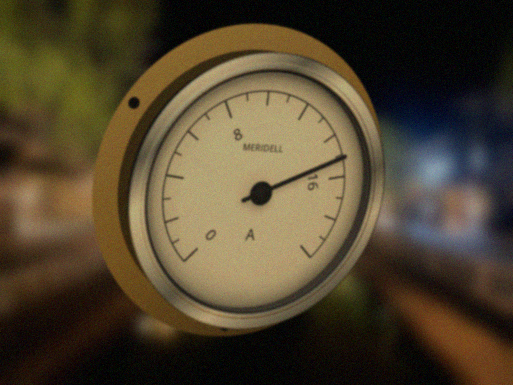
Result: 15 A
